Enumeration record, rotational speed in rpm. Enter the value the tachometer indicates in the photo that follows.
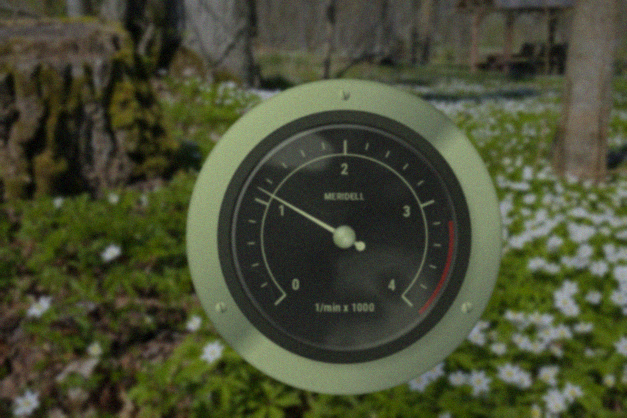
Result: 1100 rpm
